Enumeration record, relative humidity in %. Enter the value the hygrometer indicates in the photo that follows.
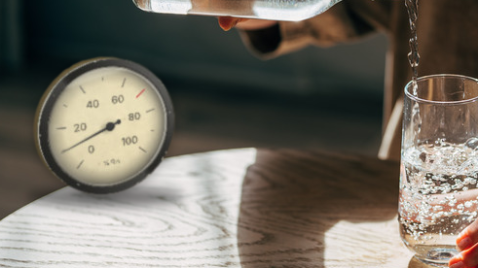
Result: 10 %
